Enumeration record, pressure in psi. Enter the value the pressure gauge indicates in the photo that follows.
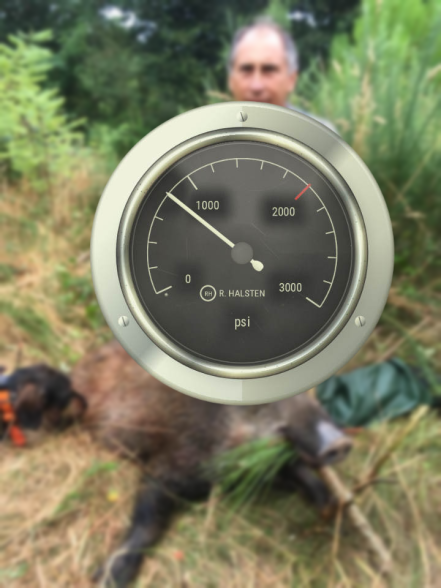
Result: 800 psi
